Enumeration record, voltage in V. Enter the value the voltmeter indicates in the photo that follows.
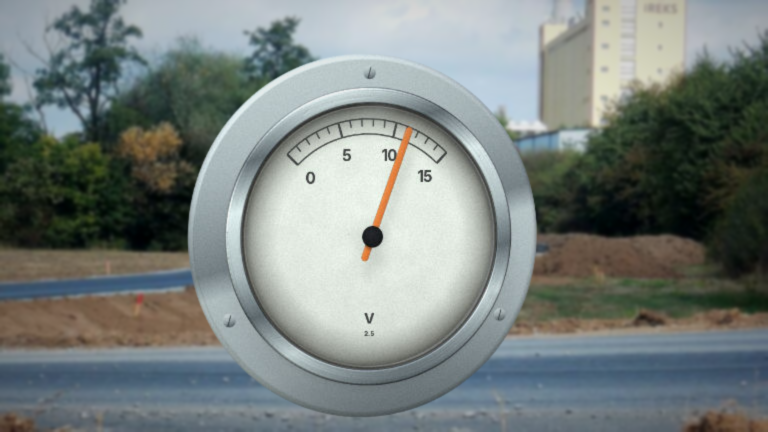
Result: 11 V
